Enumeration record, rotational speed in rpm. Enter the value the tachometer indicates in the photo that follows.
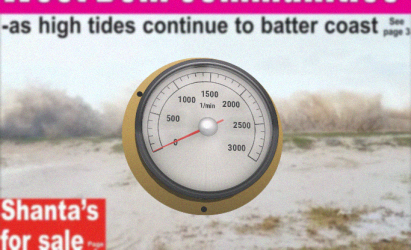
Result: 0 rpm
